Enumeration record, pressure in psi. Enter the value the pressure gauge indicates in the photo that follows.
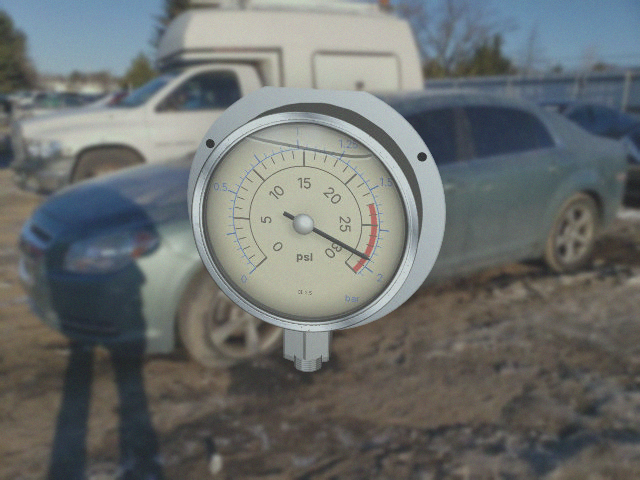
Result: 28 psi
